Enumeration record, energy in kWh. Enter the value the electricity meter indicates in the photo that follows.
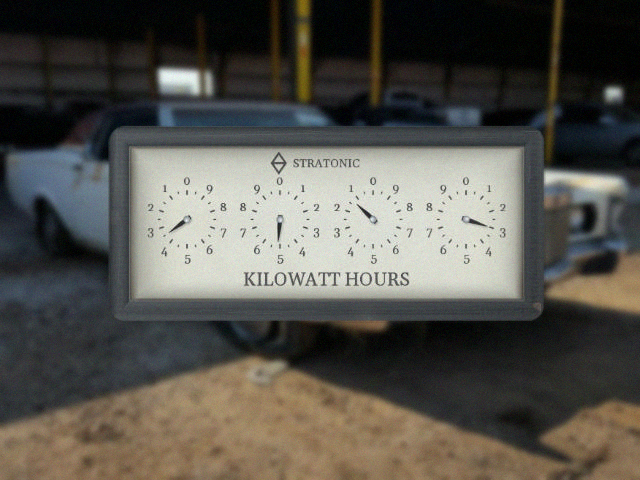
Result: 3513 kWh
